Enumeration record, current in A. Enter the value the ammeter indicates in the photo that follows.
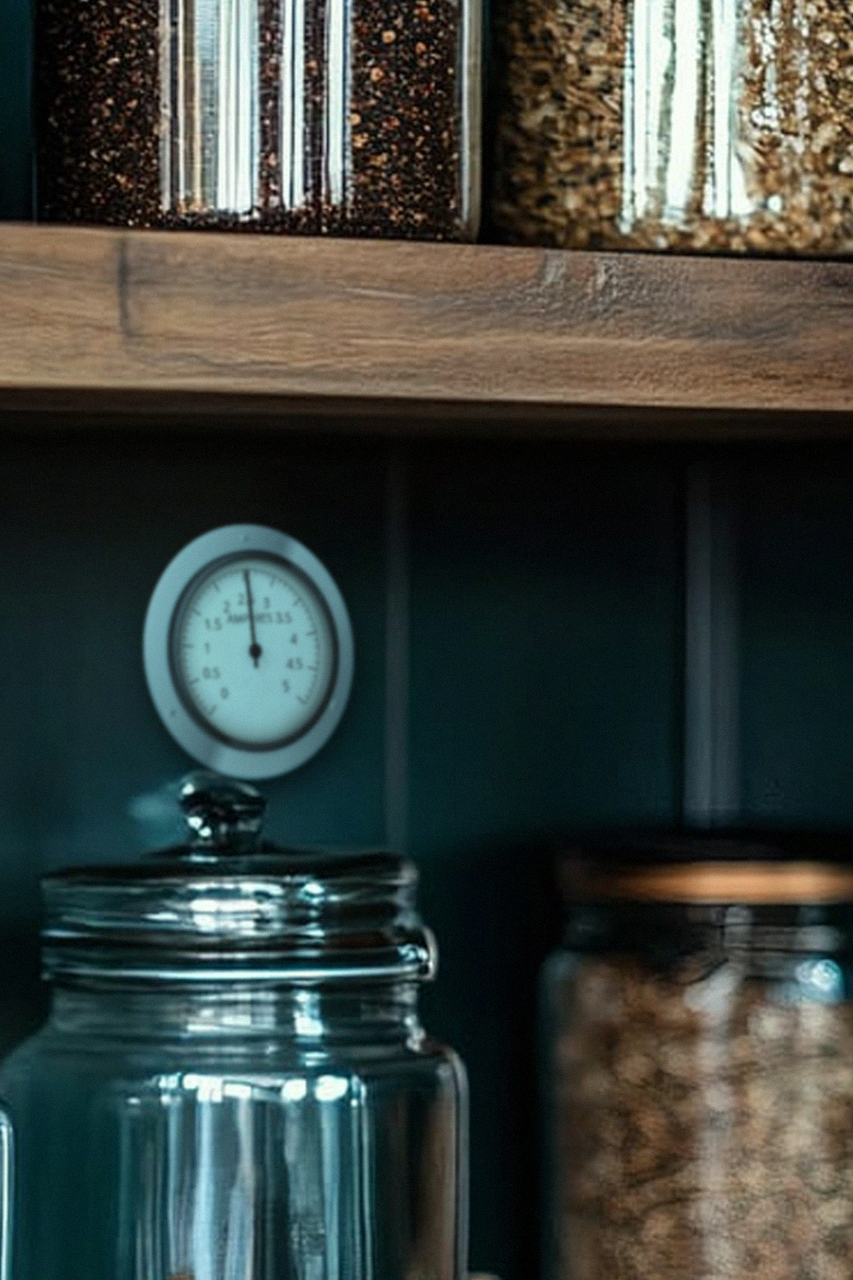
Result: 2.5 A
